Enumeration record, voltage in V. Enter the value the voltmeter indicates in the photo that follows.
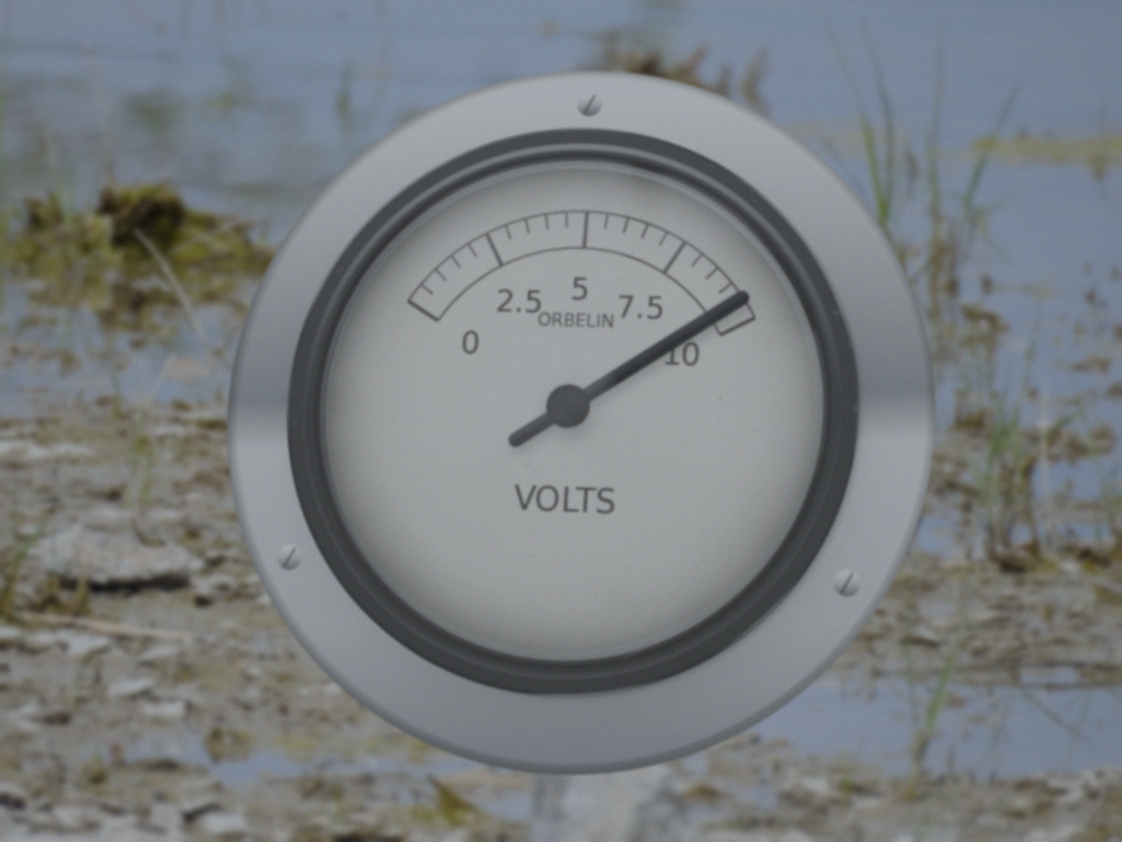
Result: 9.5 V
